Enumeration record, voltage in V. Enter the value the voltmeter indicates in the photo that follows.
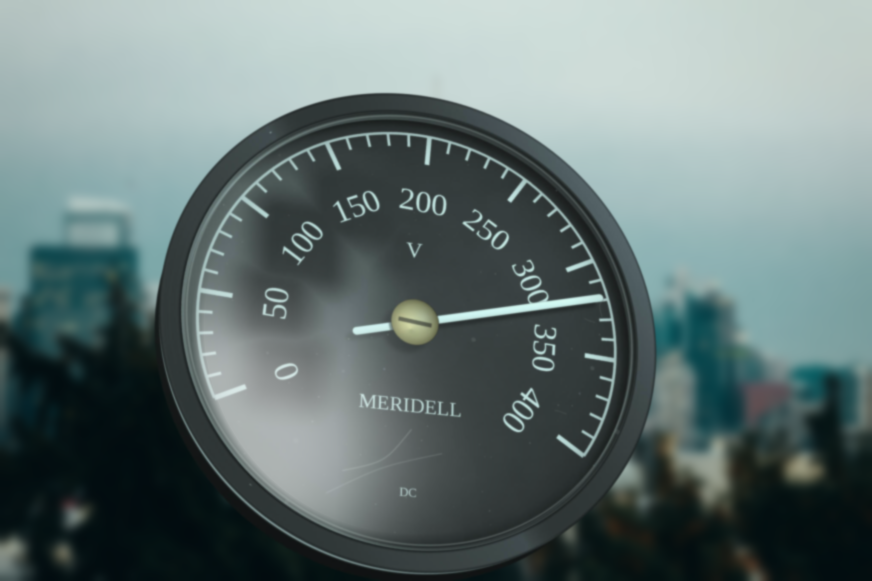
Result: 320 V
